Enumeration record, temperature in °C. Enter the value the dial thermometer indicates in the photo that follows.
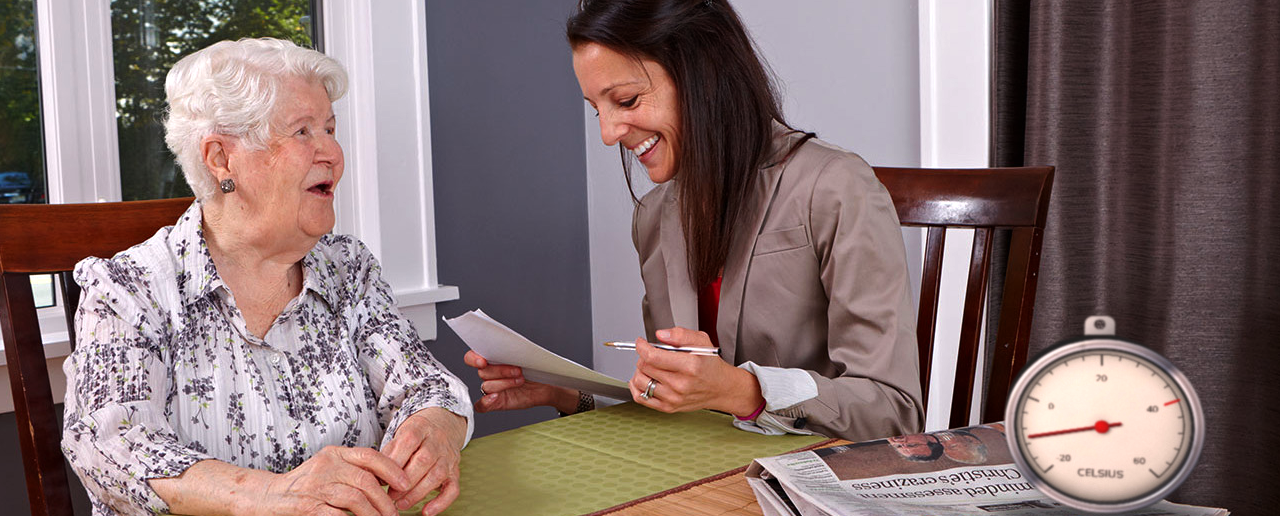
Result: -10 °C
